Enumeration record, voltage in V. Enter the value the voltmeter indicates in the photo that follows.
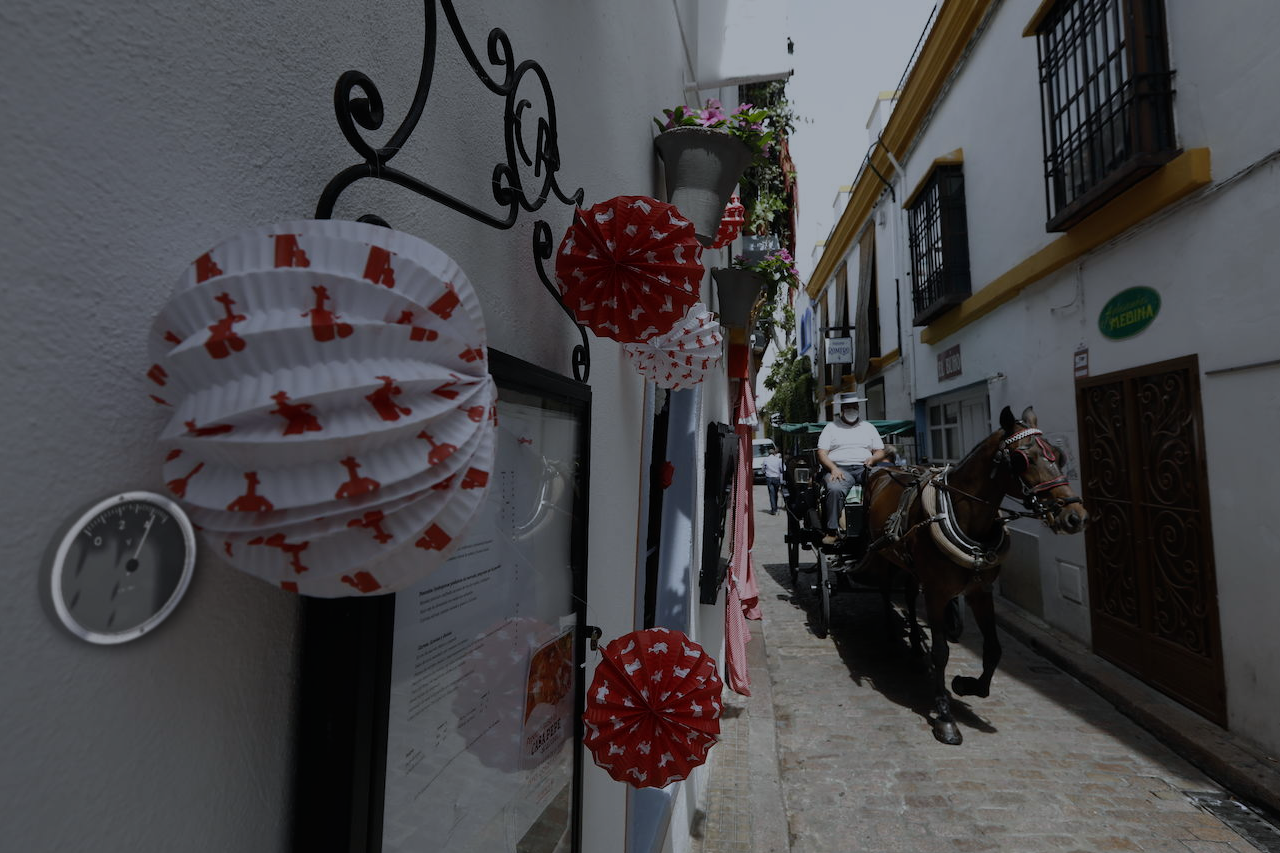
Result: 4 V
